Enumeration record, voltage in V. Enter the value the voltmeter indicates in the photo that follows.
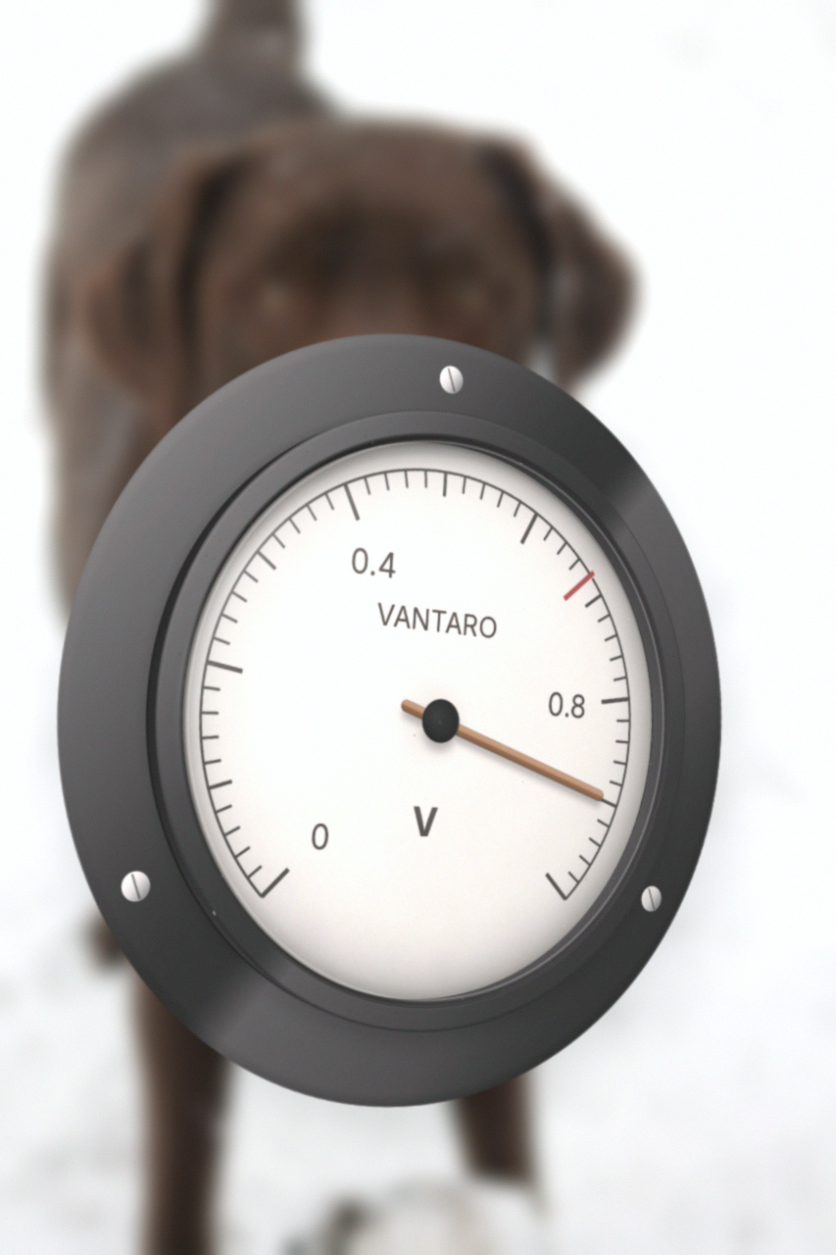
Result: 0.9 V
